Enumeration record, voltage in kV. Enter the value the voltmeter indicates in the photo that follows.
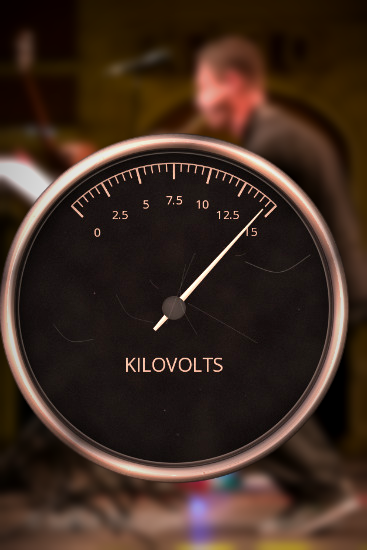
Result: 14.5 kV
